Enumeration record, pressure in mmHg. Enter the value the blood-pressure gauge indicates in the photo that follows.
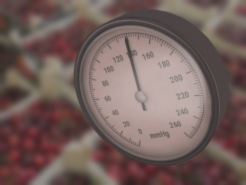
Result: 140 mmHg
